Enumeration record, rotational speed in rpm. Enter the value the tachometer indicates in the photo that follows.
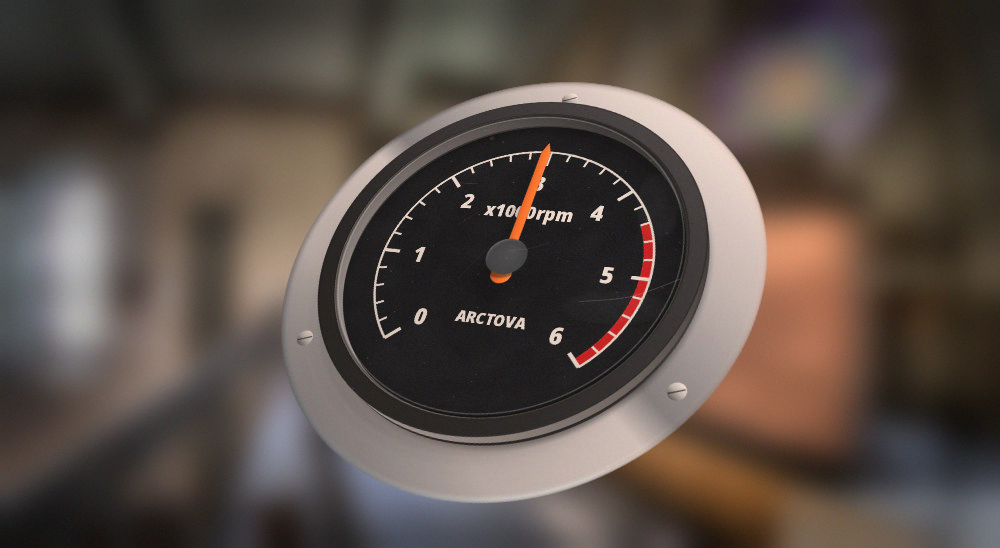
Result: 3000 rpm
